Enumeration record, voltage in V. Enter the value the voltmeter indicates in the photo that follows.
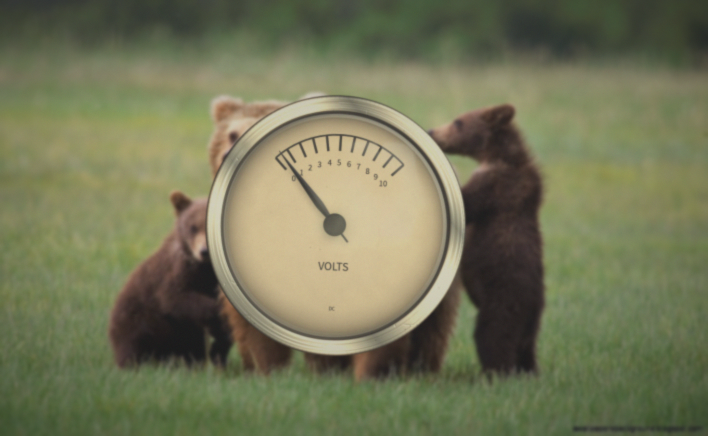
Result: 0.5 V
